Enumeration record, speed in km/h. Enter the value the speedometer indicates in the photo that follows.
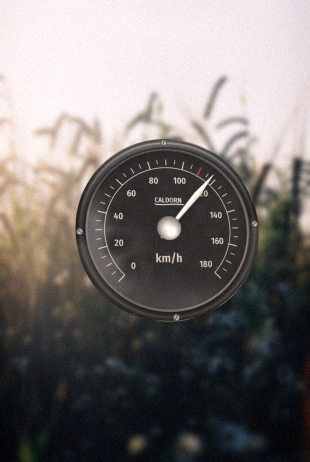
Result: 117.5 km/h
